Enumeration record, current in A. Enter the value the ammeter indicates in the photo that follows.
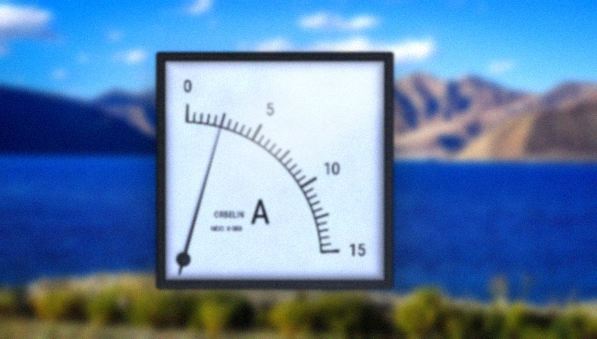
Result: 2.5 A
